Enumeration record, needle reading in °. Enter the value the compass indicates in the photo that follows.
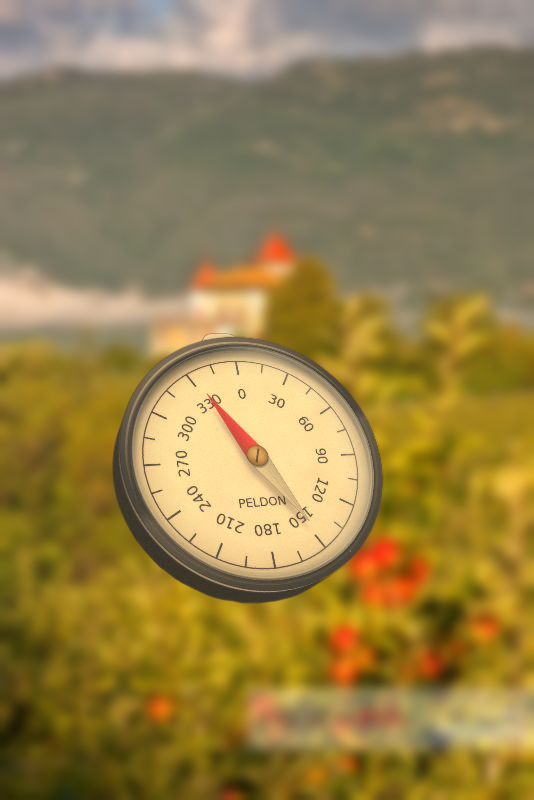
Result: 330 °
